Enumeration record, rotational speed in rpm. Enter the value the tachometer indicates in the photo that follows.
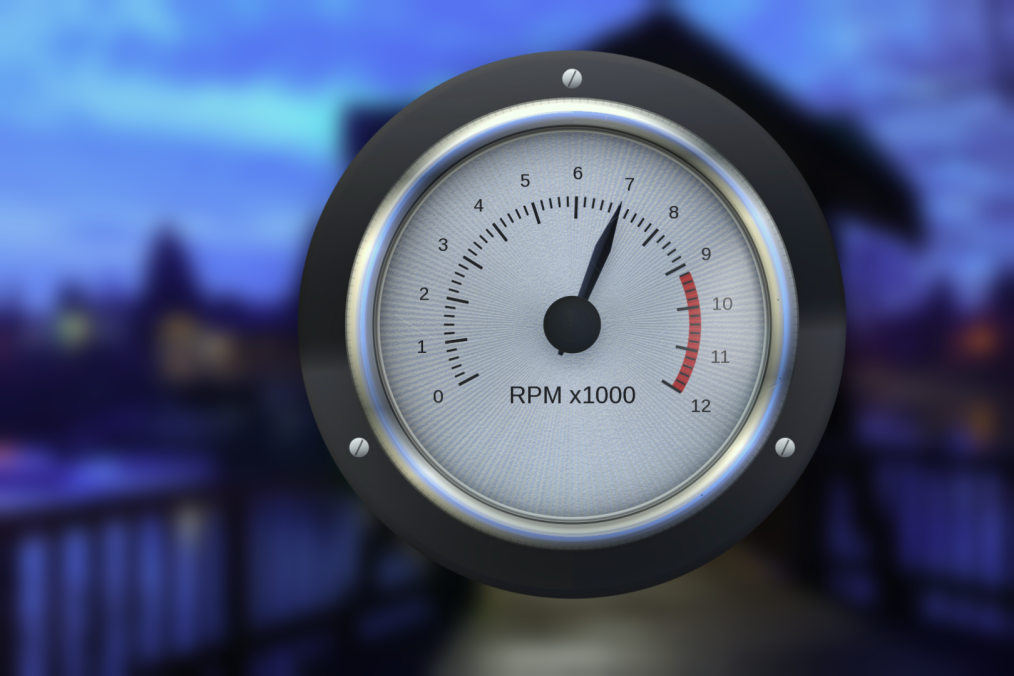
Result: 7000 rpm
